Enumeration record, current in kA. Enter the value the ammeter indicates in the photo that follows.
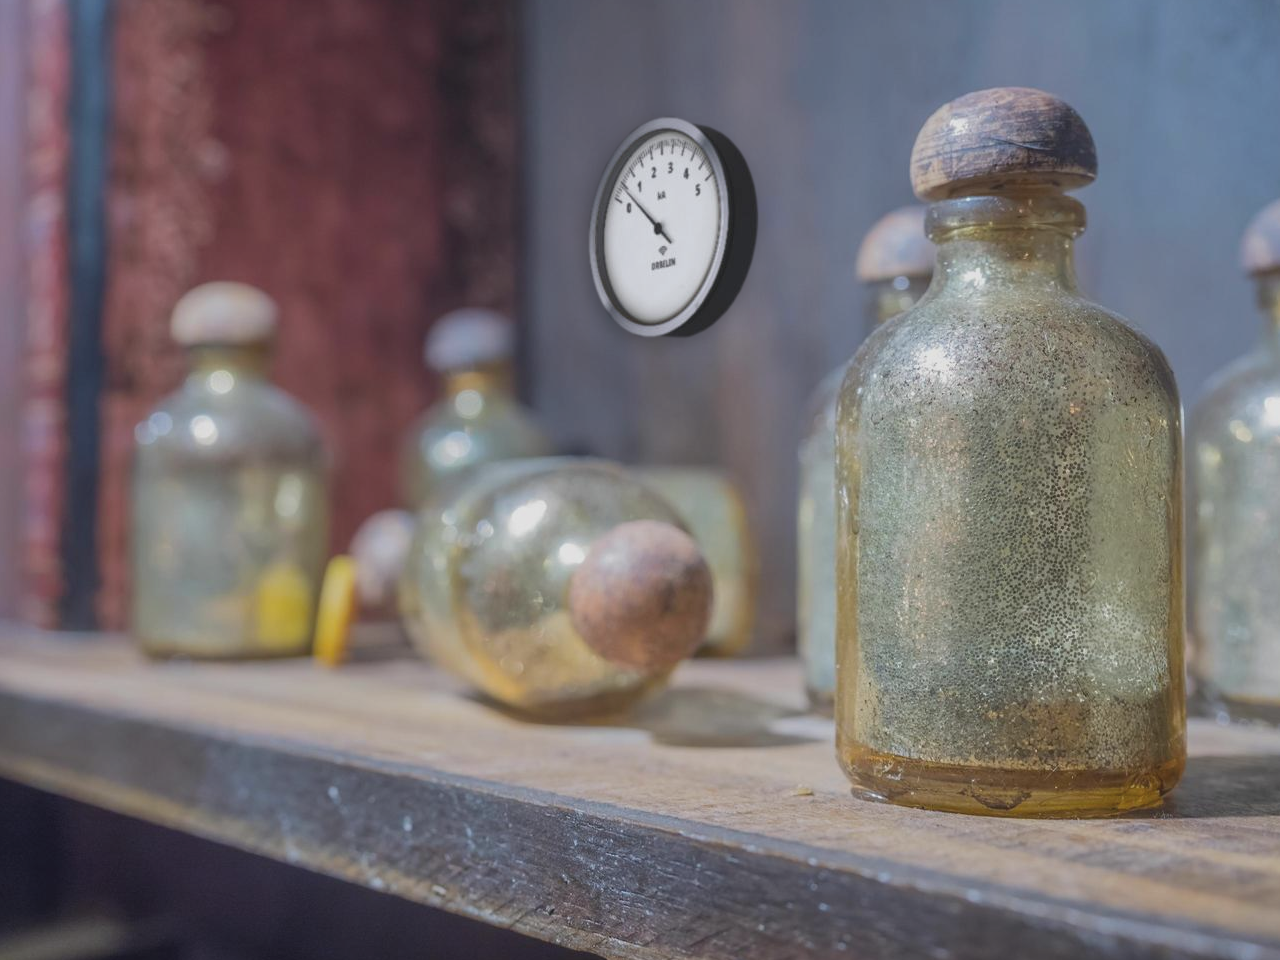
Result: 0.5 kA
